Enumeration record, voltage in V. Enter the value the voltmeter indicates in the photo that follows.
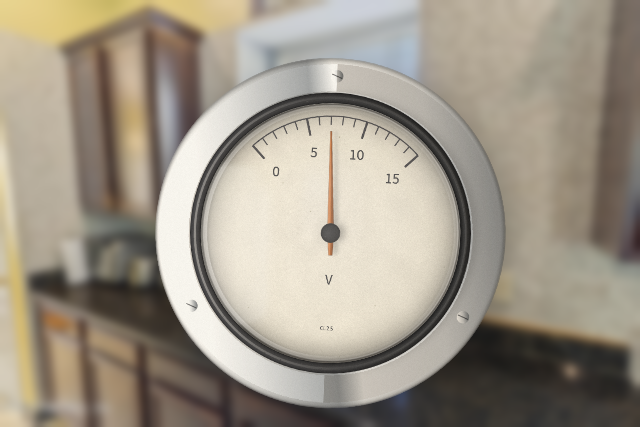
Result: 7 V
